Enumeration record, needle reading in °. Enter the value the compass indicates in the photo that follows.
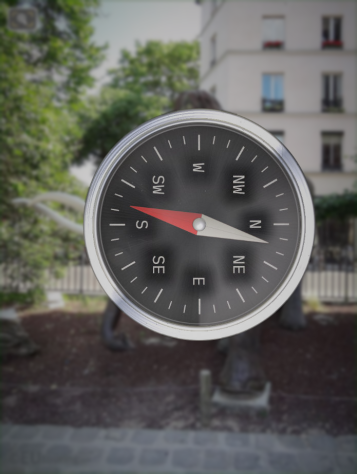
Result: 195 °
